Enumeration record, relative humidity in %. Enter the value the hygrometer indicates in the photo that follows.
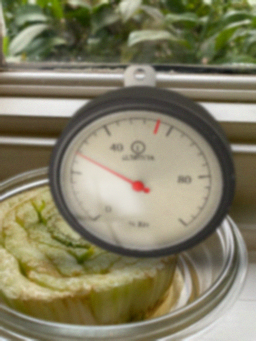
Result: 28 %
